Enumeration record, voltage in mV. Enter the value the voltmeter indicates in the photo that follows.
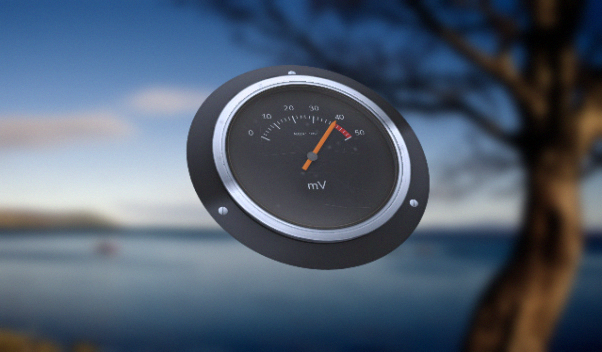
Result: 40 mV
